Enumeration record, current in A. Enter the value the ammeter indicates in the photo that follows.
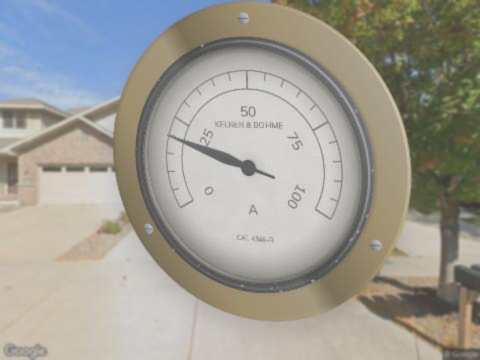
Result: 20 A
